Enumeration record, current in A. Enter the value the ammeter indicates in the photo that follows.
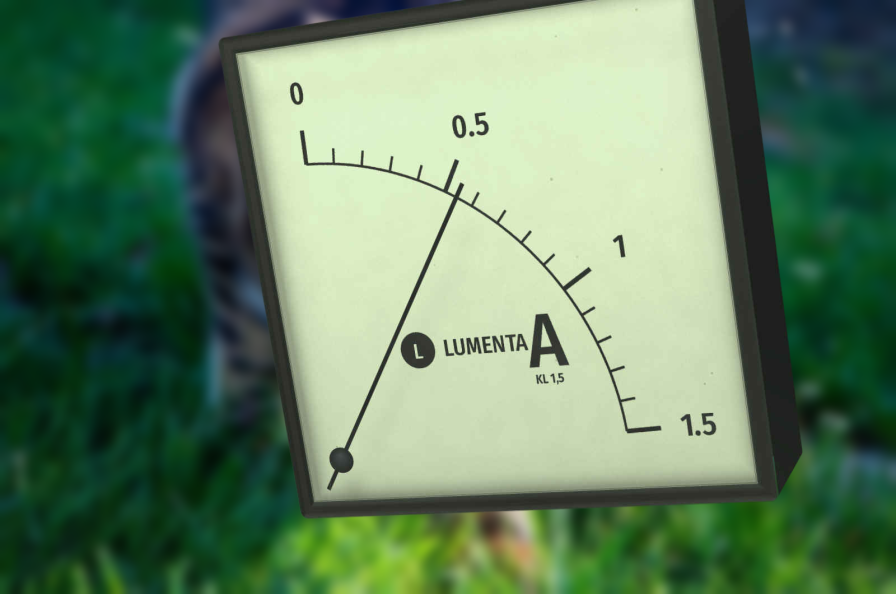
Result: 0.55 A
